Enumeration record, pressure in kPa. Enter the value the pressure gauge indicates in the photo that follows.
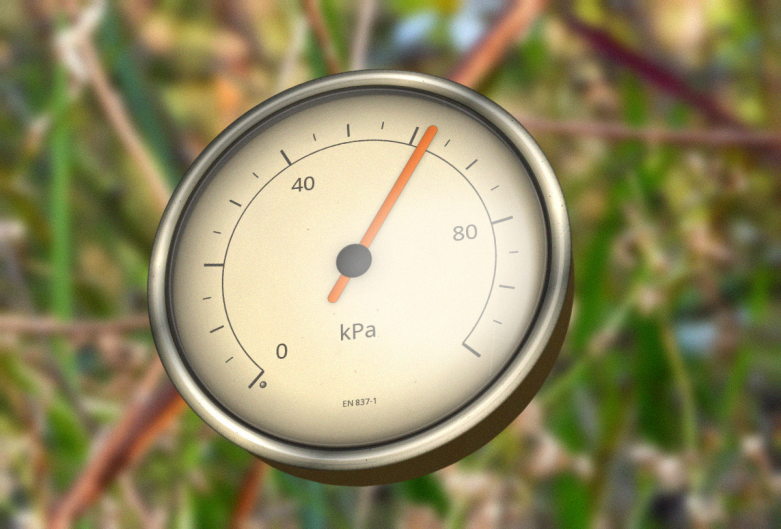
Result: 62.5 kPa
